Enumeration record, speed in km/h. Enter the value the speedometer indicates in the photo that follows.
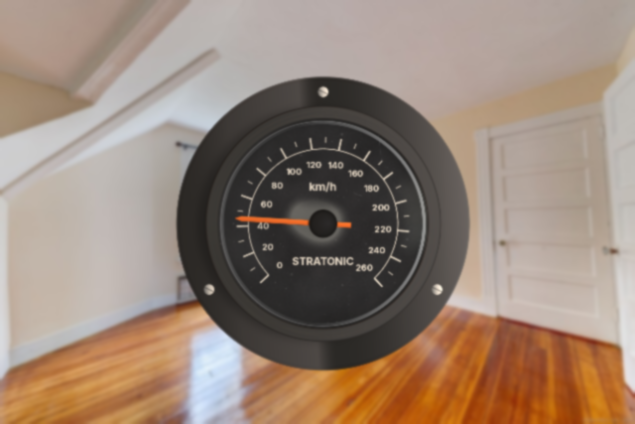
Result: 45 km/h
